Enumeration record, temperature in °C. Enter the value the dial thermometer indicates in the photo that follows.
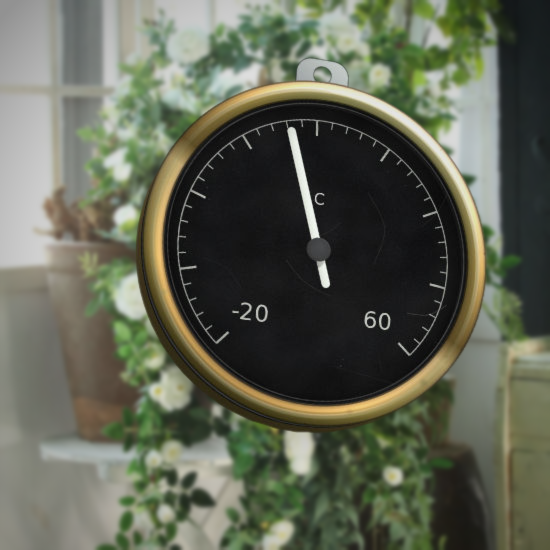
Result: 16 °C
